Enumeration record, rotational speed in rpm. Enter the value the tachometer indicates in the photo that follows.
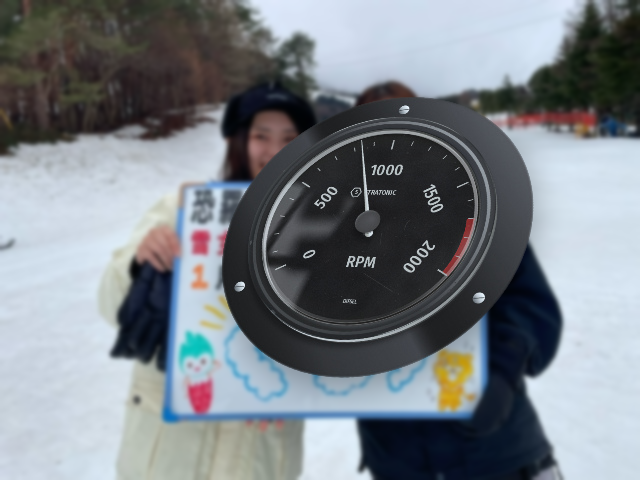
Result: 850 rpm
